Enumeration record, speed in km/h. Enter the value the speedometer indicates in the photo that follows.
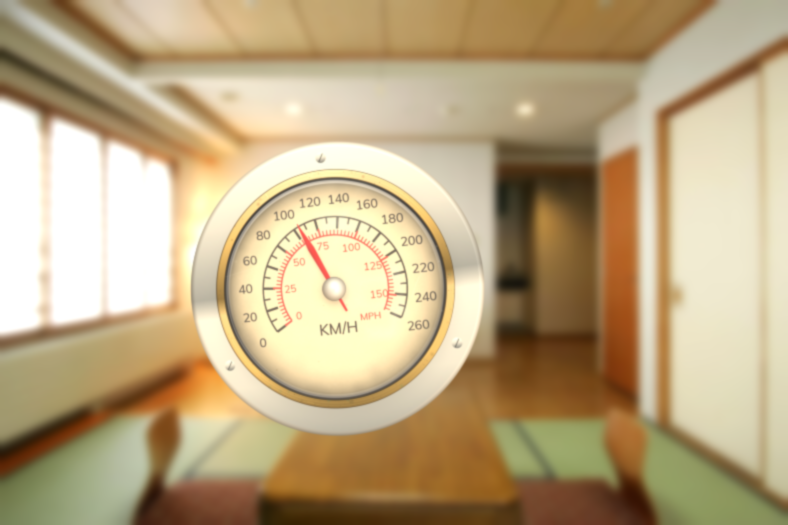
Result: 105 km/h
